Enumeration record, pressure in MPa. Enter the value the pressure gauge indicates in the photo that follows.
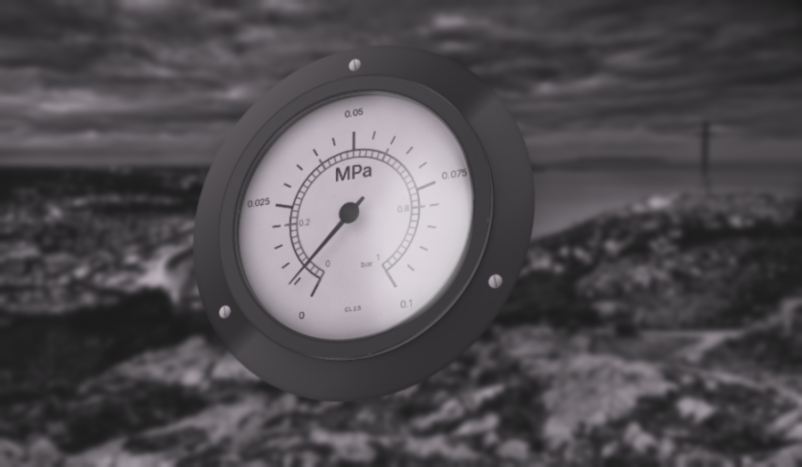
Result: 0.005 MPa
